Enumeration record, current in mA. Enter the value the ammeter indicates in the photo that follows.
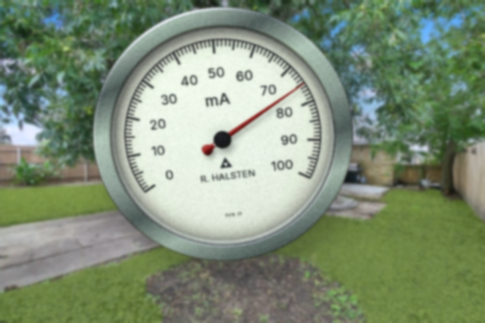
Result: 75 mA
